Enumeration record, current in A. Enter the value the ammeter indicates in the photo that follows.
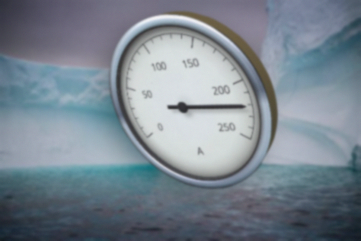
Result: 220 A
